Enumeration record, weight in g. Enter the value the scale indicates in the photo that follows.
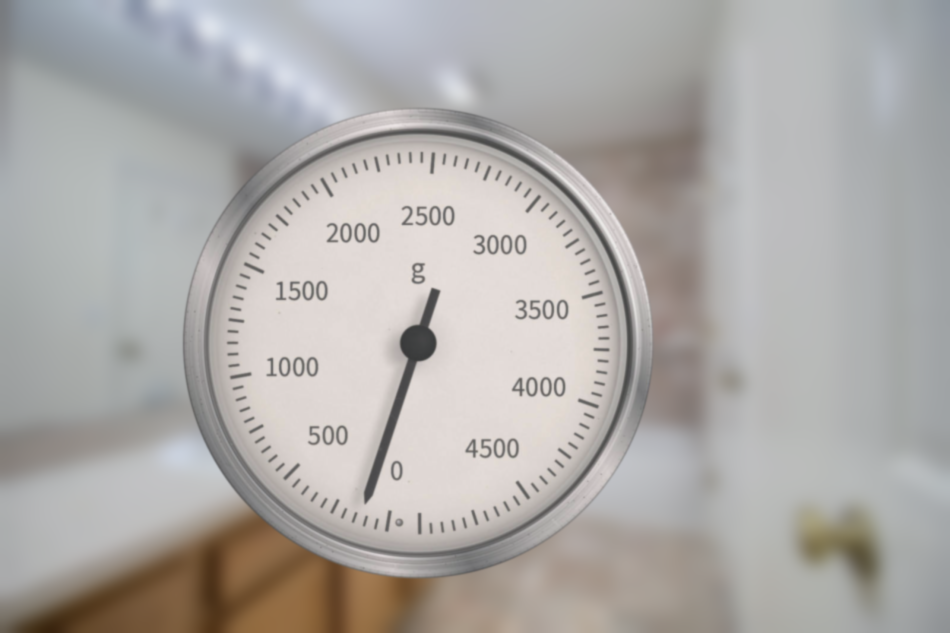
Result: 125 g
